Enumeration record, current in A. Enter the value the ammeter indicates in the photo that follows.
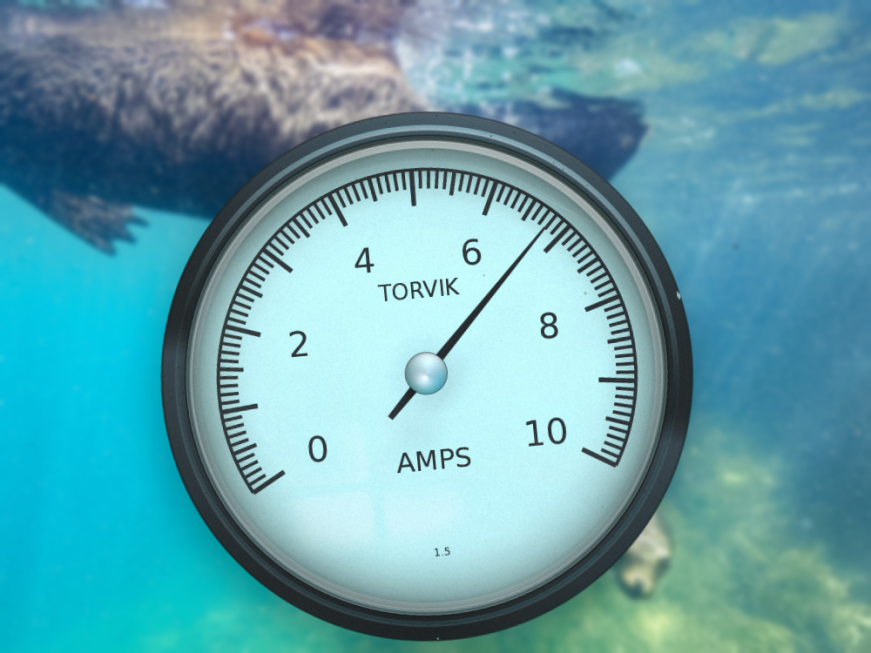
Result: 6.8 A
